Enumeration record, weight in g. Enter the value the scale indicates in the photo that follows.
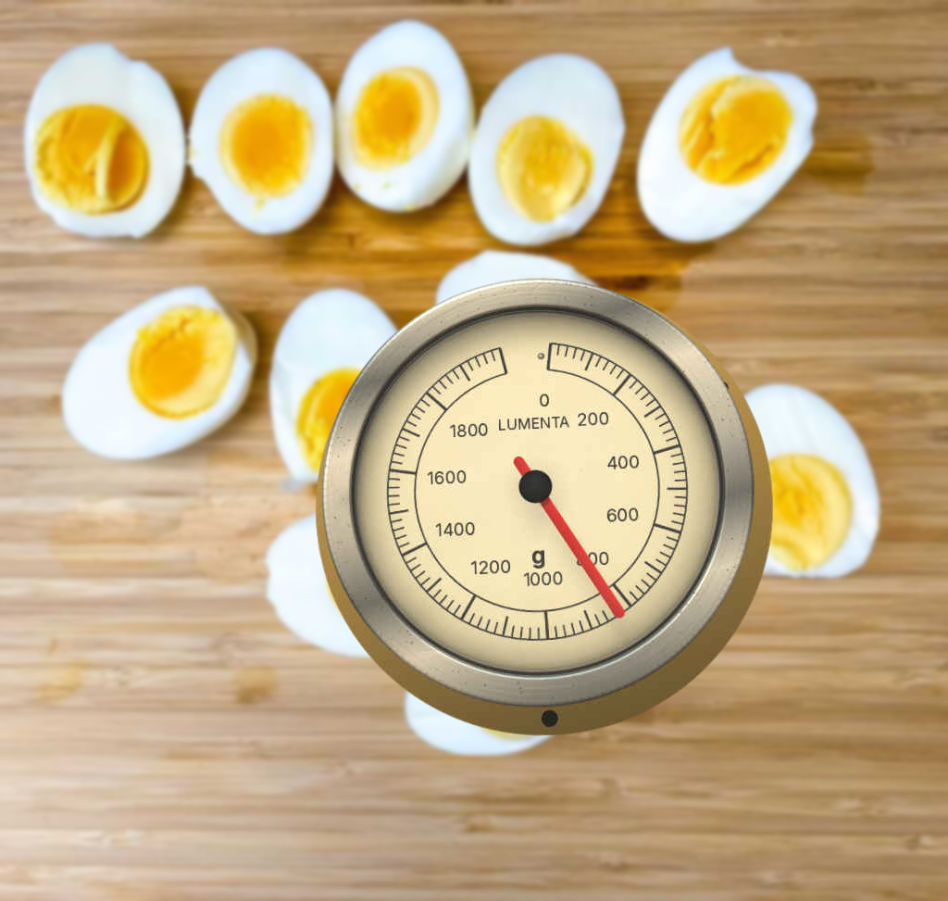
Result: 830 g
